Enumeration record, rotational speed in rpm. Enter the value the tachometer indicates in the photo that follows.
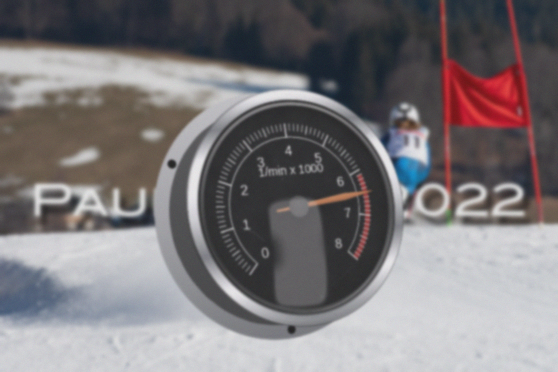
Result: 6500 rpm
